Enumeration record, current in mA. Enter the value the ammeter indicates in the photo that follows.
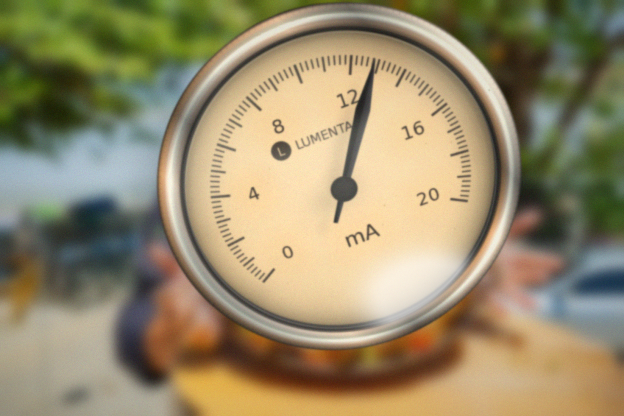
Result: 12.8 mA
